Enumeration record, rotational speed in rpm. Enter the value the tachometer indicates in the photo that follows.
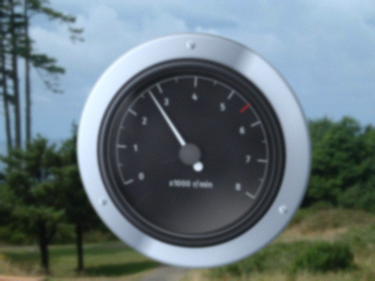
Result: 2750 rpm
